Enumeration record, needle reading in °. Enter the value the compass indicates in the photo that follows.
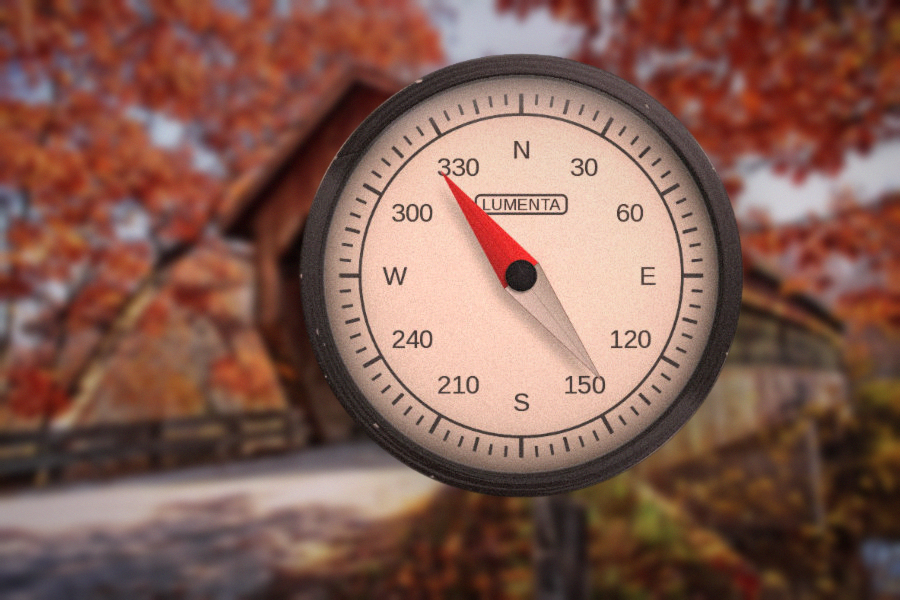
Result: 322.5 °
